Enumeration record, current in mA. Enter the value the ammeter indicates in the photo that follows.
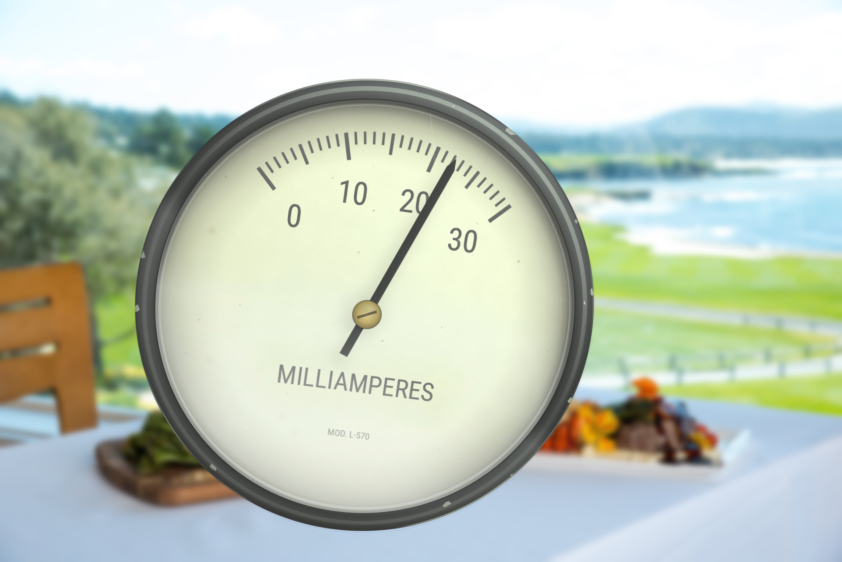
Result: 22 mA
